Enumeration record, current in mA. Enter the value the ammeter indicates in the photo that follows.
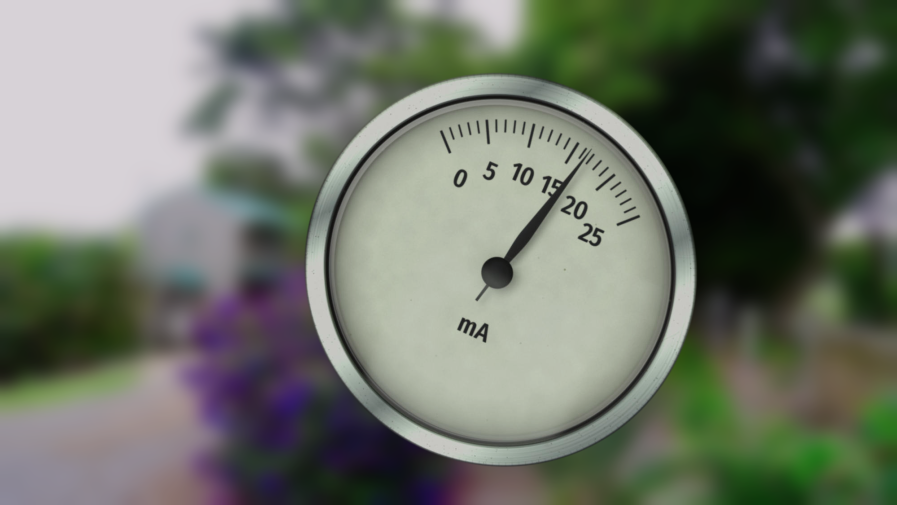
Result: 16.5 mA
